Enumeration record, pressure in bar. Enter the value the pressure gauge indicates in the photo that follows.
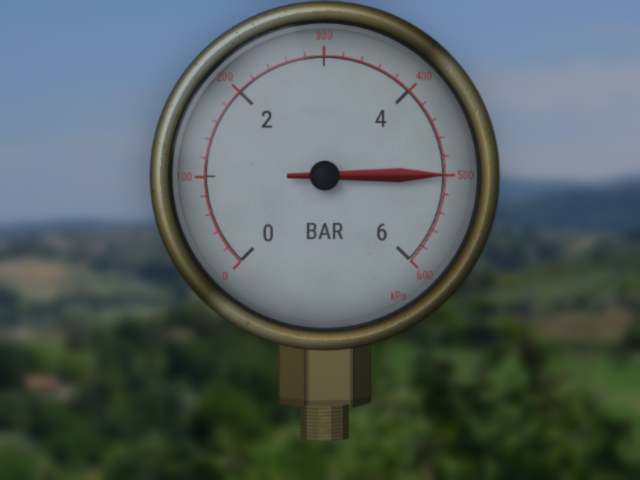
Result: 5 bar
